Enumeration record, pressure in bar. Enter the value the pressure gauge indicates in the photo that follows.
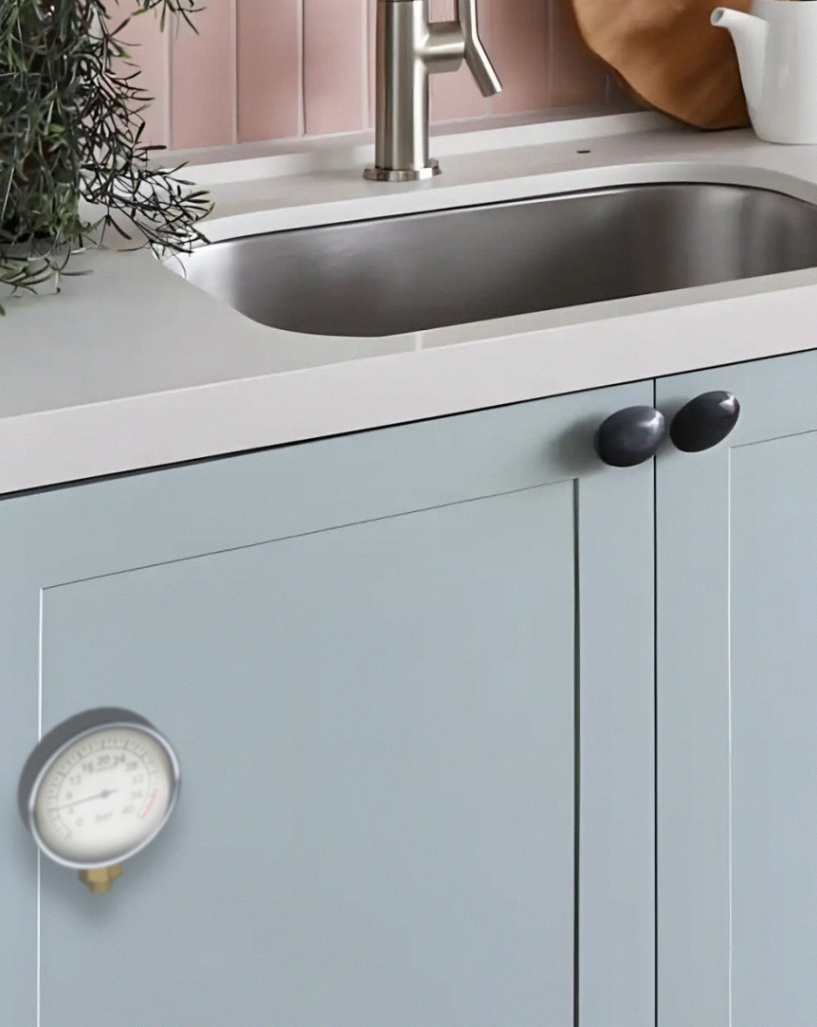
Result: 6 bar
